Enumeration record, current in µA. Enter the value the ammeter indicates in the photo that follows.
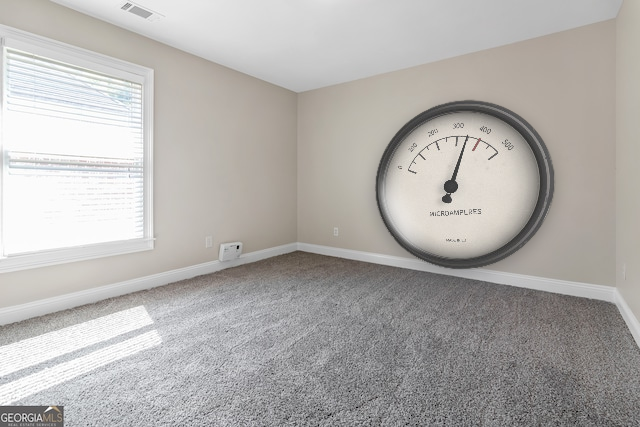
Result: 350 µA
